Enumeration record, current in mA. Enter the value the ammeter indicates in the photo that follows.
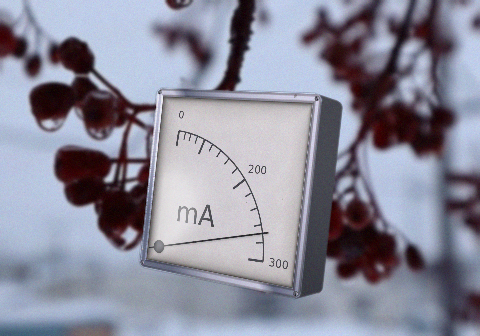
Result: 270 mA
